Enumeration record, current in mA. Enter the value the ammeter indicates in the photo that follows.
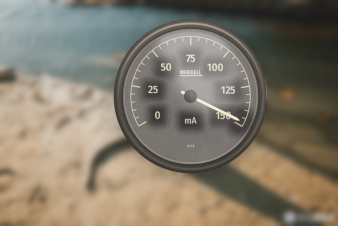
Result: 147.5 mA
